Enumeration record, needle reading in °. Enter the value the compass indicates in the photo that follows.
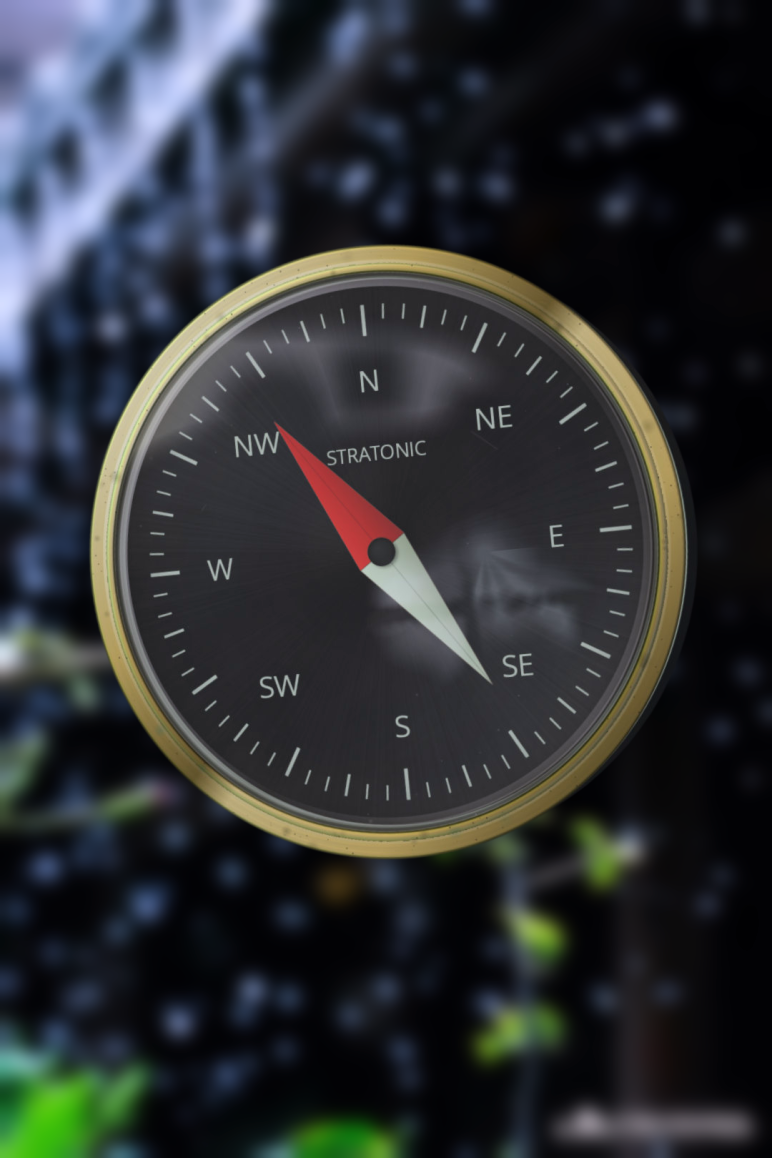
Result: 325 °
